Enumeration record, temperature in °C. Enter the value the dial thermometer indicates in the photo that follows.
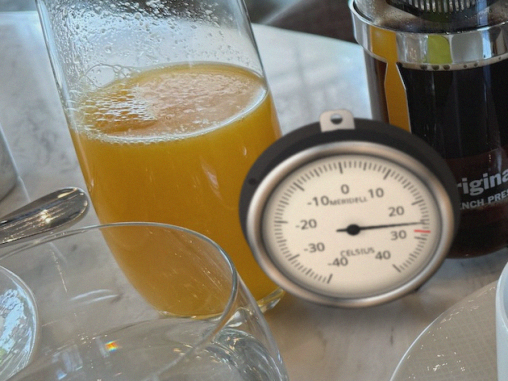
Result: 25 °C
